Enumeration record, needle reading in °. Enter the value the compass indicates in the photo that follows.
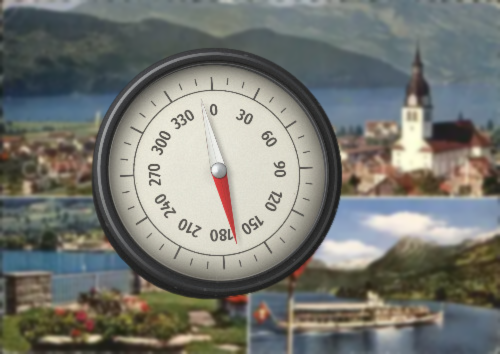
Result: 170 °
